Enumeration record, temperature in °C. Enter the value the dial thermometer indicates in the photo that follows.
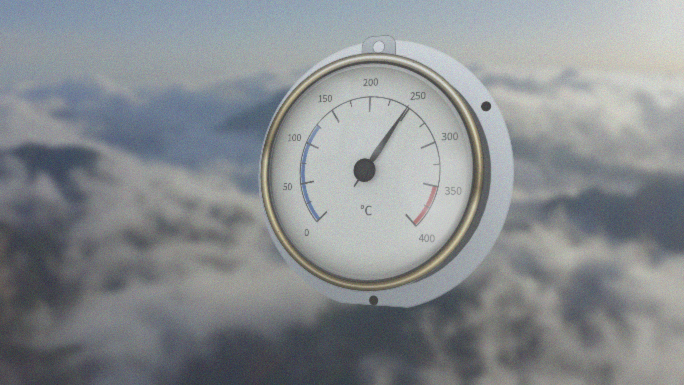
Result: 250 °C
